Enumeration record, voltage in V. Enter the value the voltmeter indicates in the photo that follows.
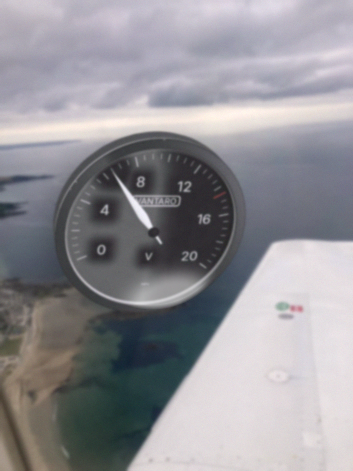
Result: 6.5 V
